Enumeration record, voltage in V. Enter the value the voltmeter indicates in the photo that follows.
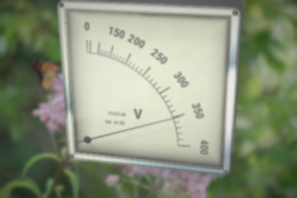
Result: 350 V
